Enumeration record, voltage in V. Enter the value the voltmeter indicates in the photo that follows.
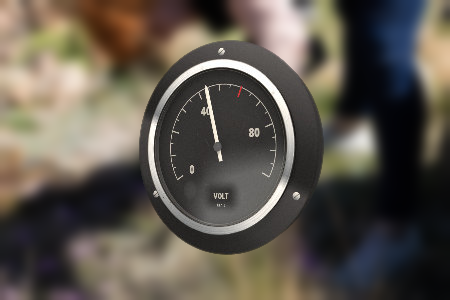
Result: 45 V
